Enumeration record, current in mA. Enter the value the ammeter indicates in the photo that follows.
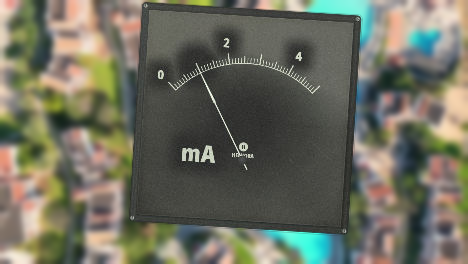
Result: 1 mA
